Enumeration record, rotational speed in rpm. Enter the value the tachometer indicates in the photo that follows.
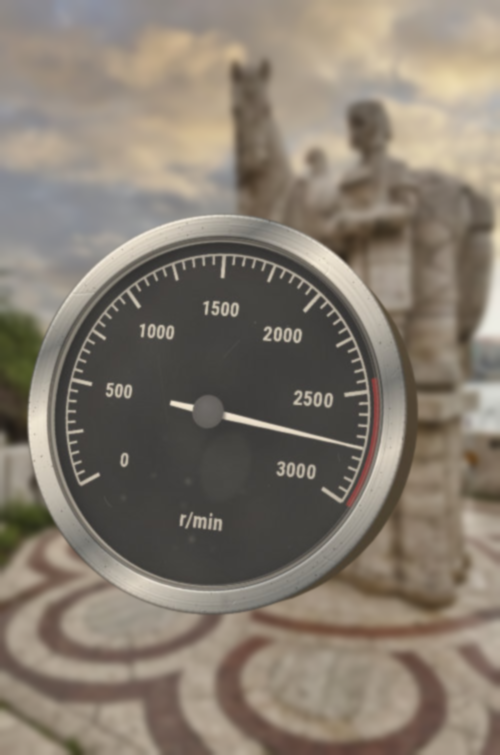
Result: 2750 rpm
